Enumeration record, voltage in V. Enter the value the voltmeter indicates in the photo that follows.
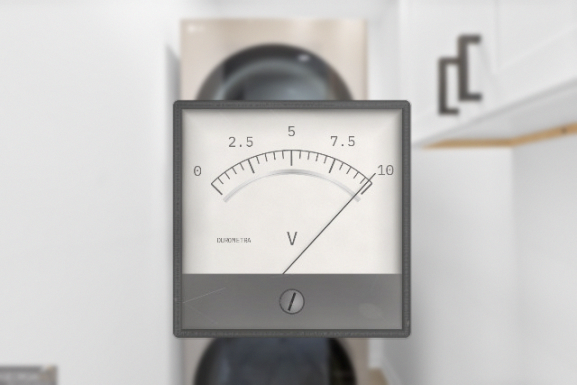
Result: 9.75 V
